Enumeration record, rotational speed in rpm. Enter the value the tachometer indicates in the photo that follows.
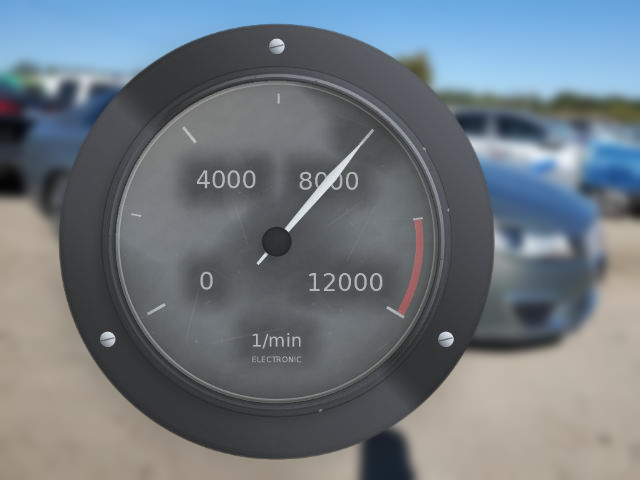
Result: 8000 rpm
